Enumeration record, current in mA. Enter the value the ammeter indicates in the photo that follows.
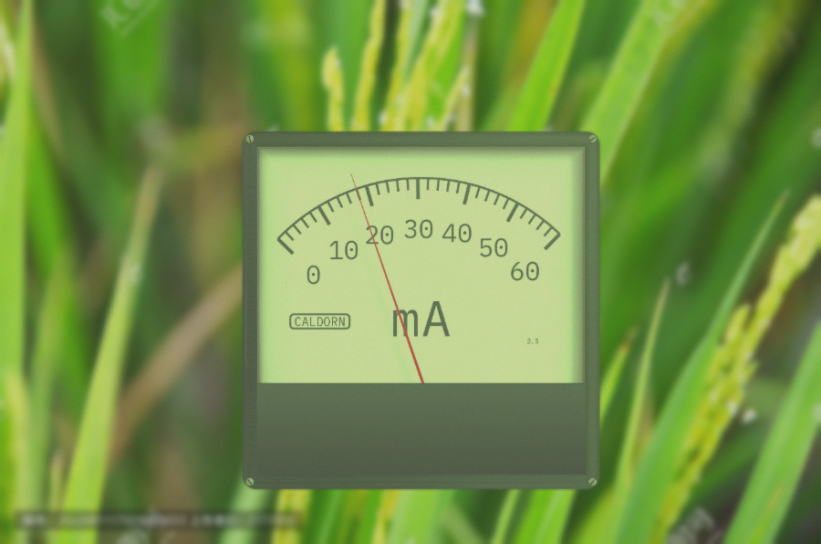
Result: 18 mA
